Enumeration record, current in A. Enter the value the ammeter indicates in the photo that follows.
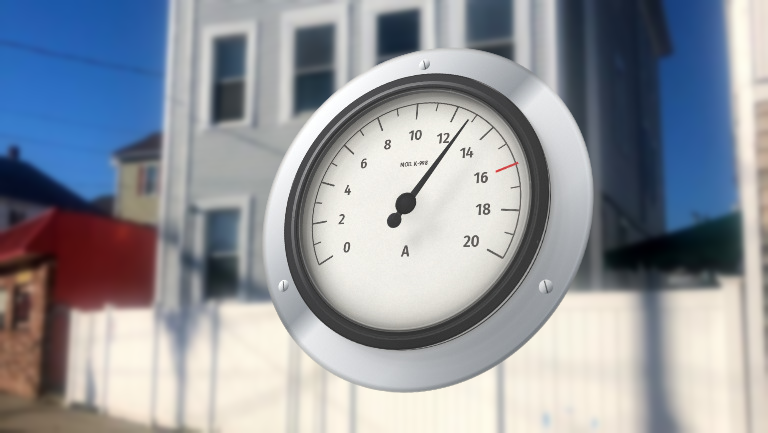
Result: 13 A
